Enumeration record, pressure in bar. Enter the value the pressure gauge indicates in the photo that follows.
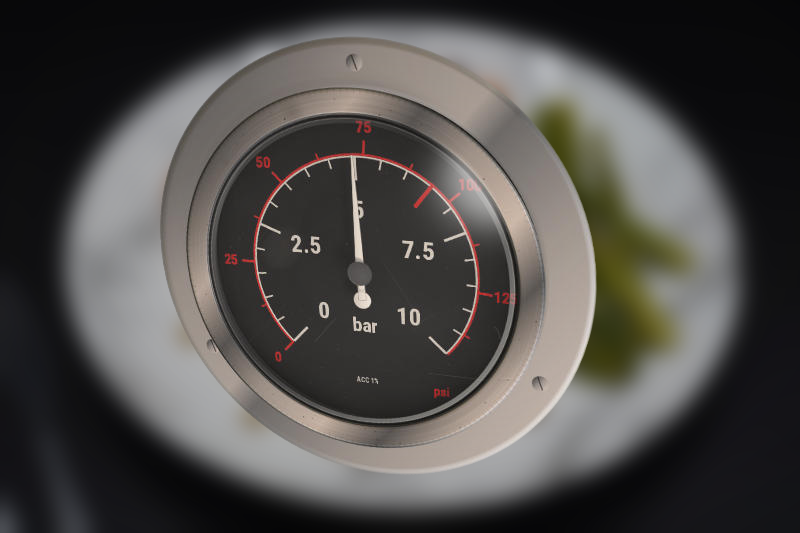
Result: 5 bar
